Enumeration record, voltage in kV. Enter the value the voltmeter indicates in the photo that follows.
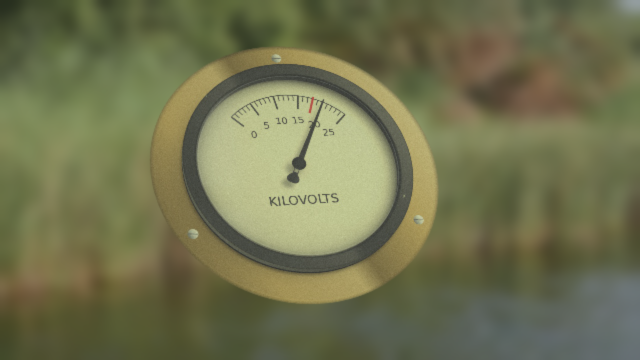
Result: 20 kV
